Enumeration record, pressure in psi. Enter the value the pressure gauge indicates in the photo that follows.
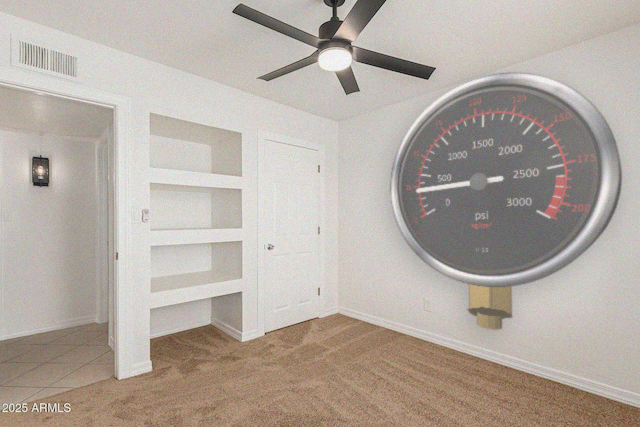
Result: 300 psi
